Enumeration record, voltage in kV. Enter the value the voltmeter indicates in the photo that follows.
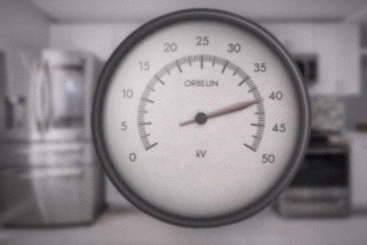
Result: 40 kV
